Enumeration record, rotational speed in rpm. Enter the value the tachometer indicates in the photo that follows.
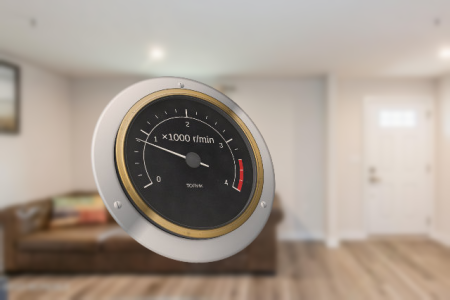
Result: 800 rpm
